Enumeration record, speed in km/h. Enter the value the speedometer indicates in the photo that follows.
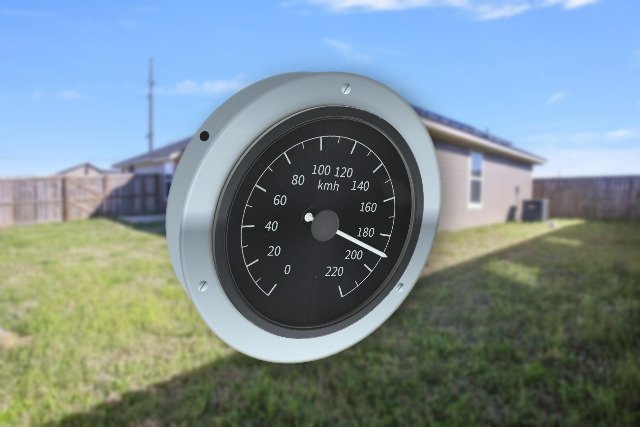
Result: 190 km/h
